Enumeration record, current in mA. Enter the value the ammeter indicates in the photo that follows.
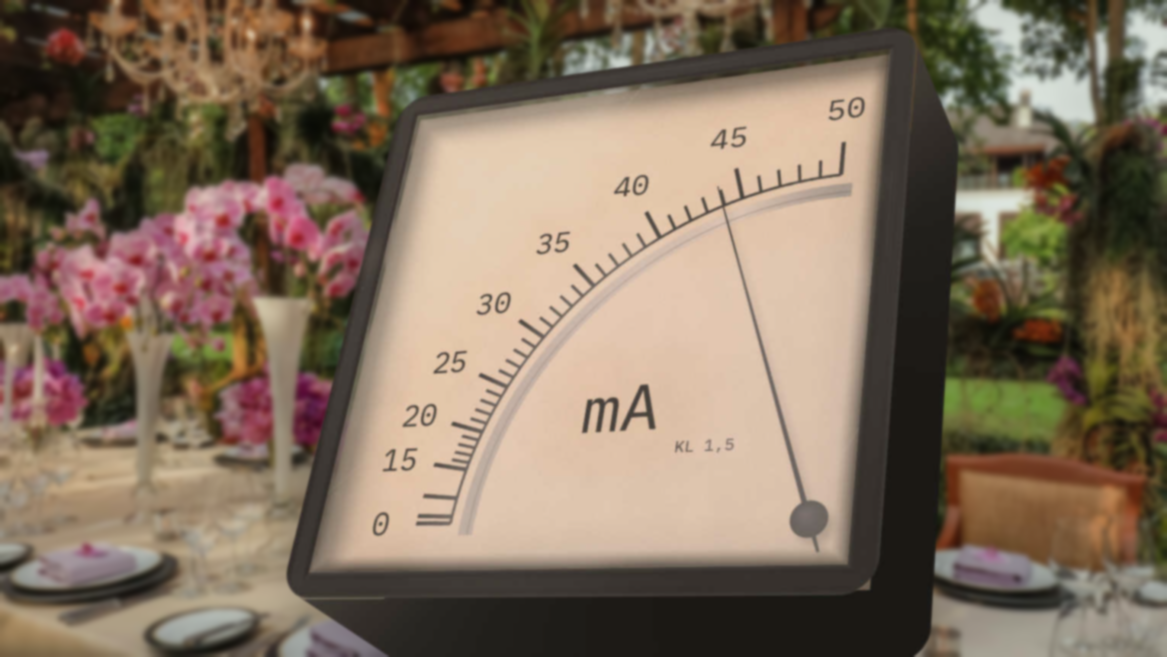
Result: 44 mA
